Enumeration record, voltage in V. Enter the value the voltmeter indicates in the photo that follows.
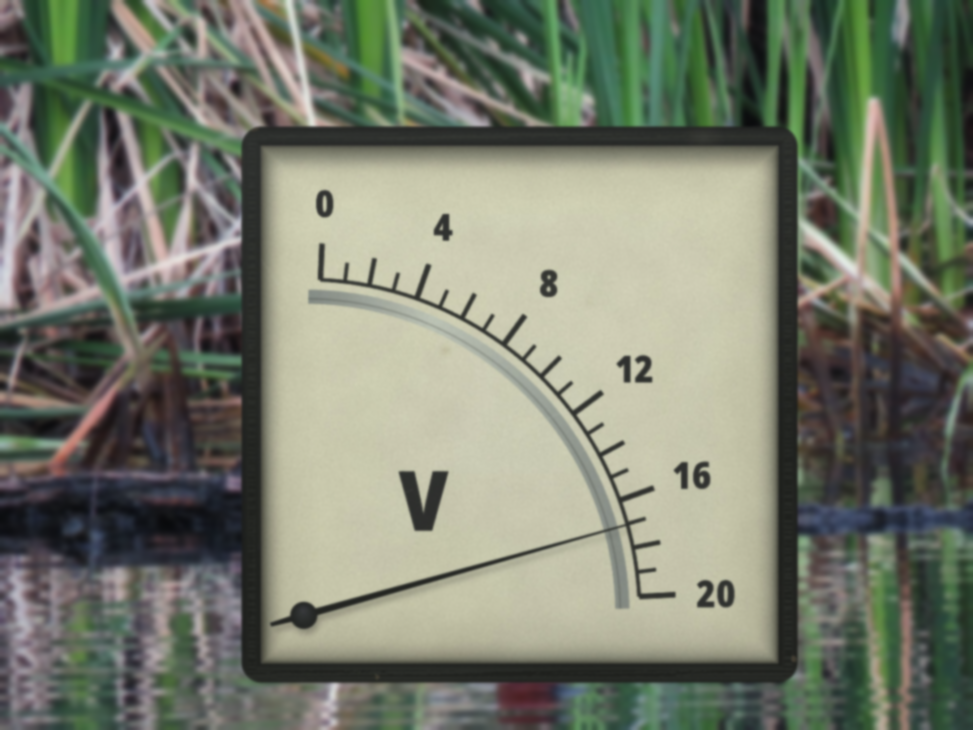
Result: 17 V
